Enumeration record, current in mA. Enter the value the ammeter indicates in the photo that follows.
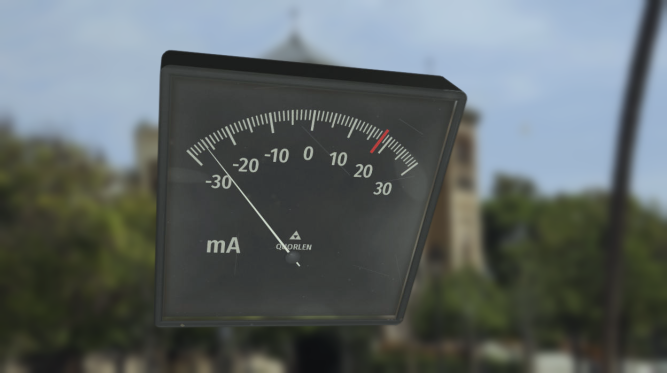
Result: -26 mA
